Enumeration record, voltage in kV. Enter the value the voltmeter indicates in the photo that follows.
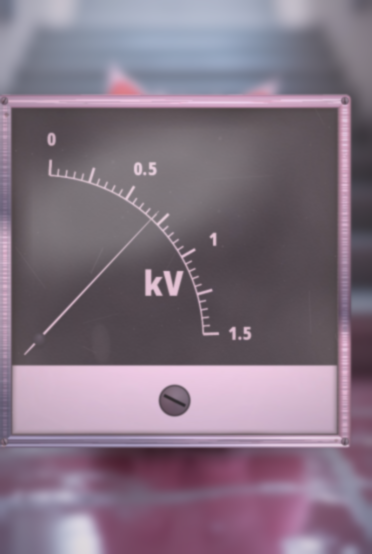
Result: 0.7 kV
